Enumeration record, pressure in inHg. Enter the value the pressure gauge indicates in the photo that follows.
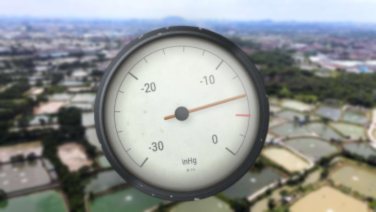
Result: -6 inHg
